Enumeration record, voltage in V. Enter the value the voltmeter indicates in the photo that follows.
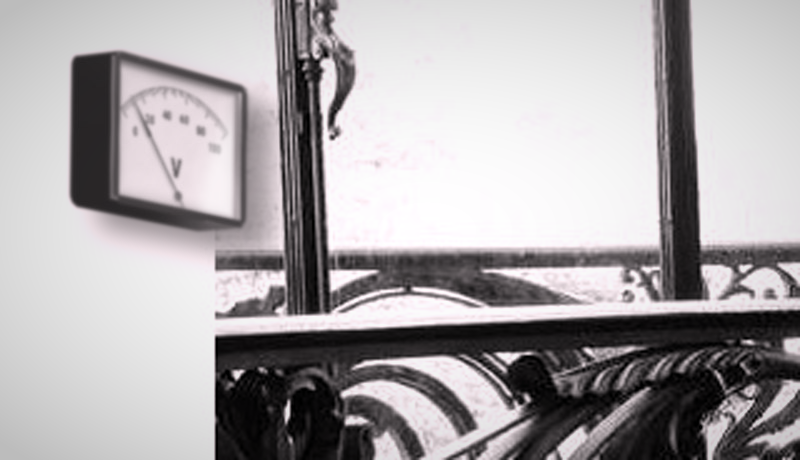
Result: 10 V
